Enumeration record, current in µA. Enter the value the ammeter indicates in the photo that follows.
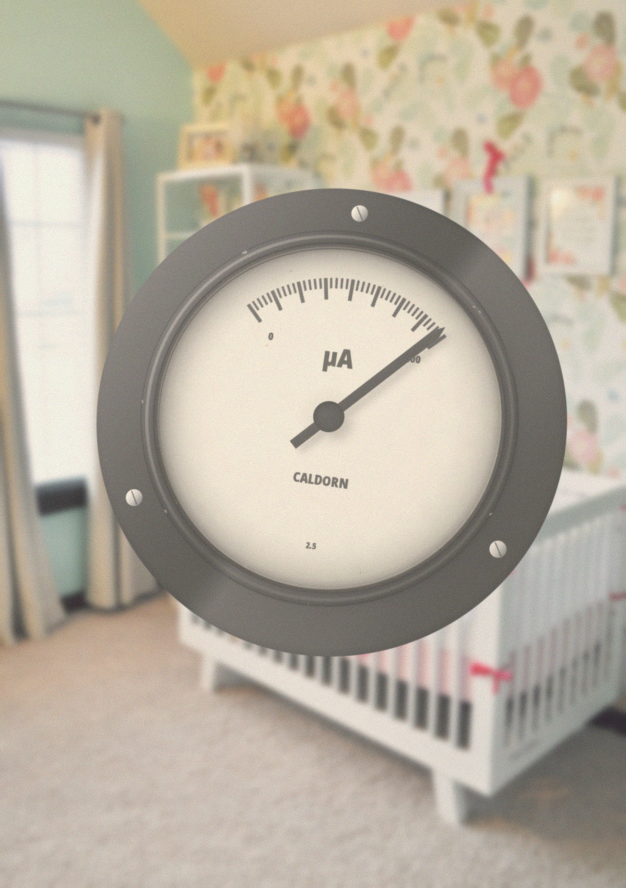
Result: 390 µA
